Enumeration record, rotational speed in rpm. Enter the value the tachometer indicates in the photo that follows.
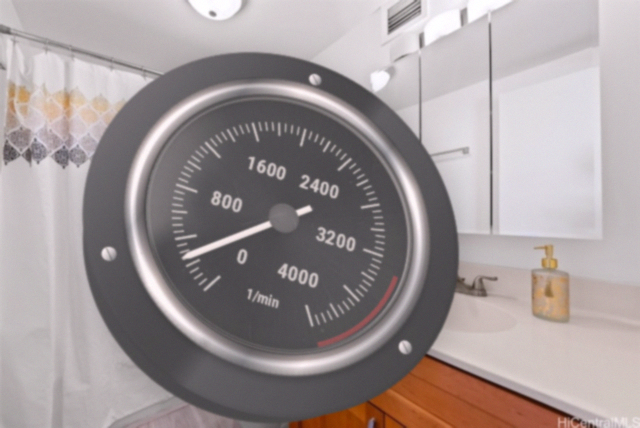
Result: 250 rpm
